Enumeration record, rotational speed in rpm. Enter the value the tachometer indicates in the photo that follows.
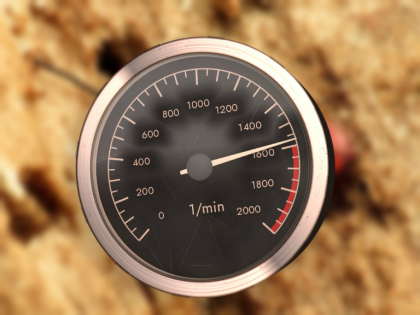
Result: 1575 rpm
